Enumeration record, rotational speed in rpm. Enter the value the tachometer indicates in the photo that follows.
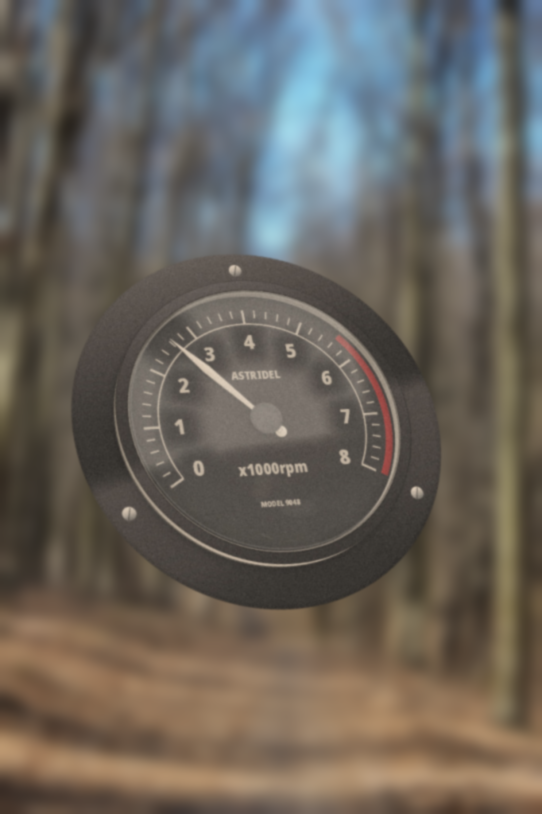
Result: 2600 rpm
